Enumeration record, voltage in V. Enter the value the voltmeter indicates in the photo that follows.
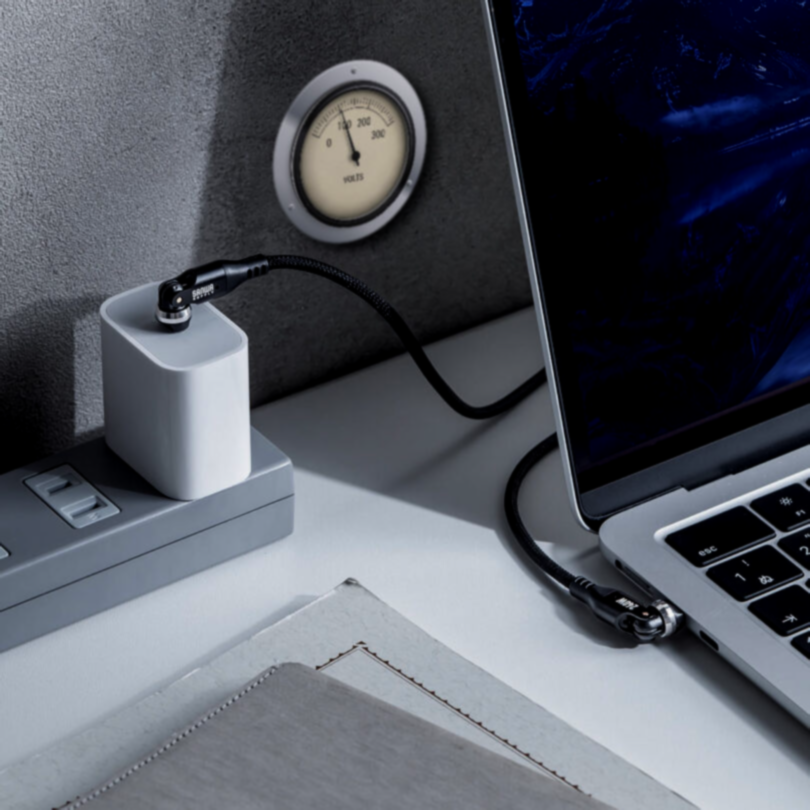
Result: 100 V
